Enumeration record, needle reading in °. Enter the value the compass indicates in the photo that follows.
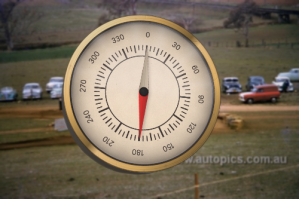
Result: 180 °
